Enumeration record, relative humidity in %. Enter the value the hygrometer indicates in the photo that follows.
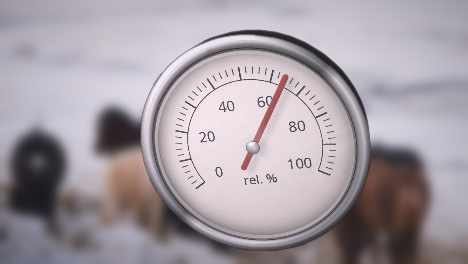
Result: 64 %
